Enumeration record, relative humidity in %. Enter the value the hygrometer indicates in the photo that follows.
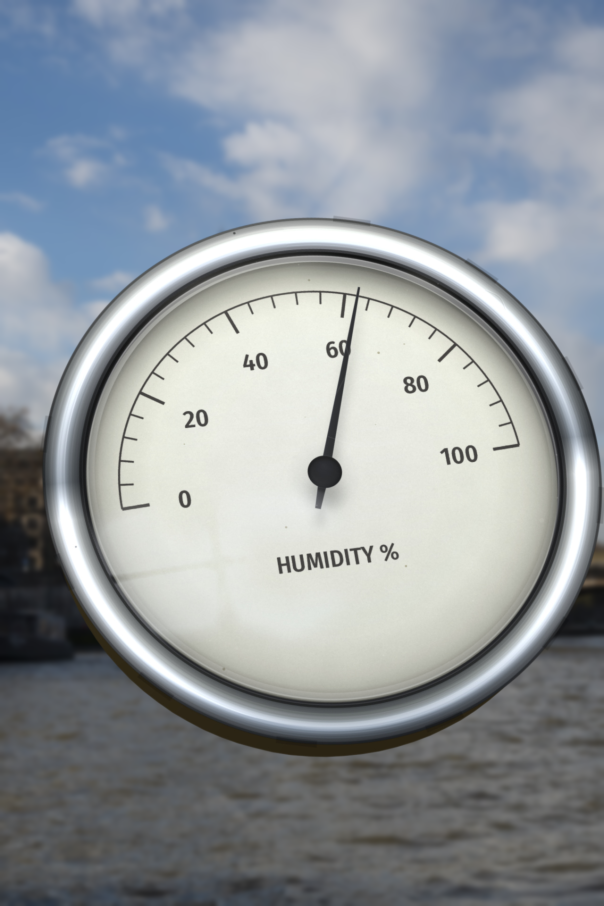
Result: 62 %
